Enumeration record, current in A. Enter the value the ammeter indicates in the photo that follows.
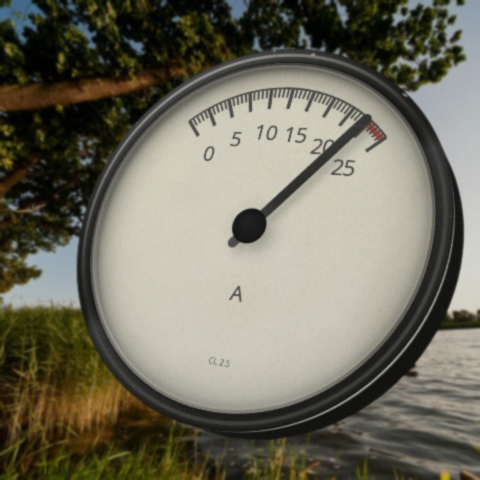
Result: 22.5 A
